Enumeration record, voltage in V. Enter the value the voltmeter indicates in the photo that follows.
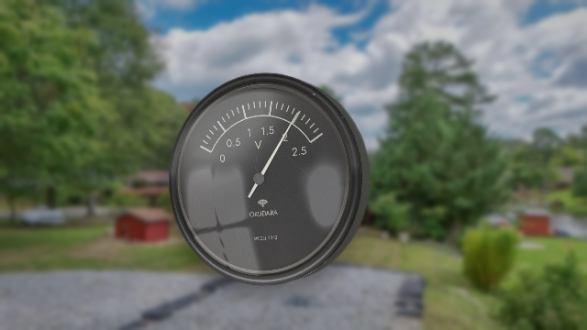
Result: 2 V
